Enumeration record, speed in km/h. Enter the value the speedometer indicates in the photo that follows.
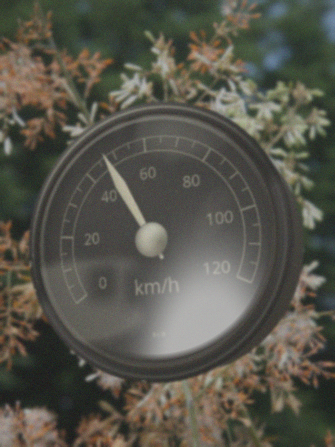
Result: 47.5 km/h
